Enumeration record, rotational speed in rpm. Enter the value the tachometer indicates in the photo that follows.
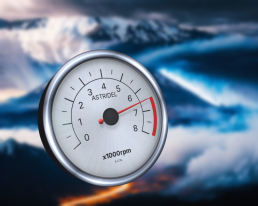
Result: 6500 rpm
